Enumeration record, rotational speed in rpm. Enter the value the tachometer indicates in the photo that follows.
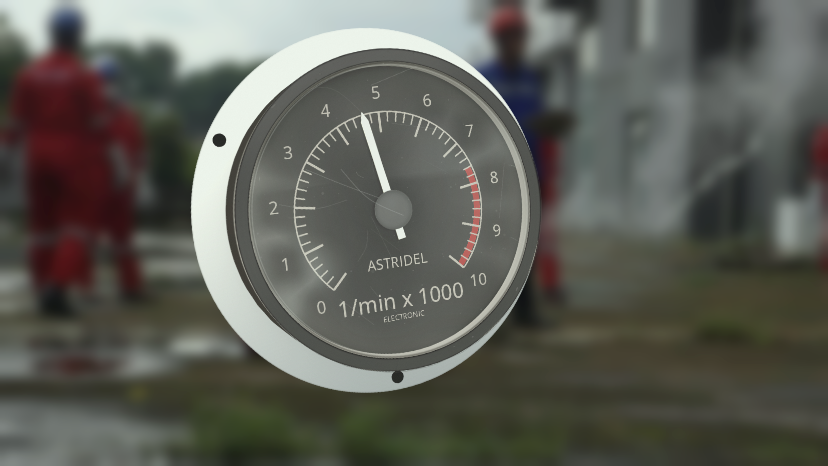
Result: 4600 rpm
